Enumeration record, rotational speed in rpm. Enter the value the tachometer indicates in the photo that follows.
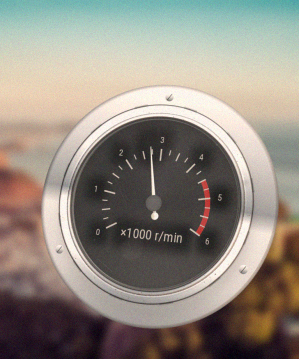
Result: 2750 rpm
